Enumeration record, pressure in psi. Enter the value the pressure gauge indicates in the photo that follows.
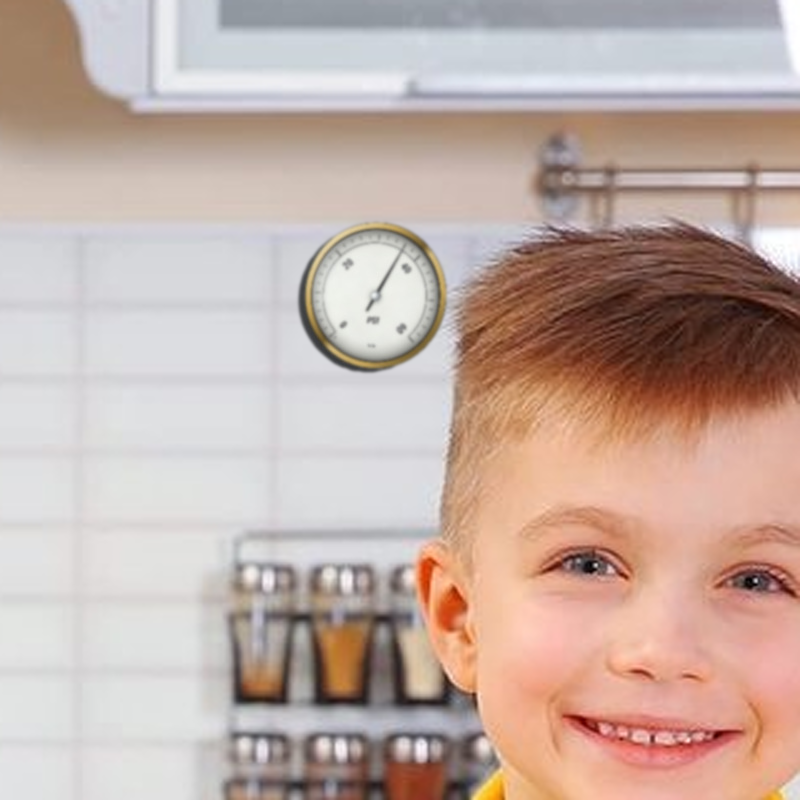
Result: 36 psi
